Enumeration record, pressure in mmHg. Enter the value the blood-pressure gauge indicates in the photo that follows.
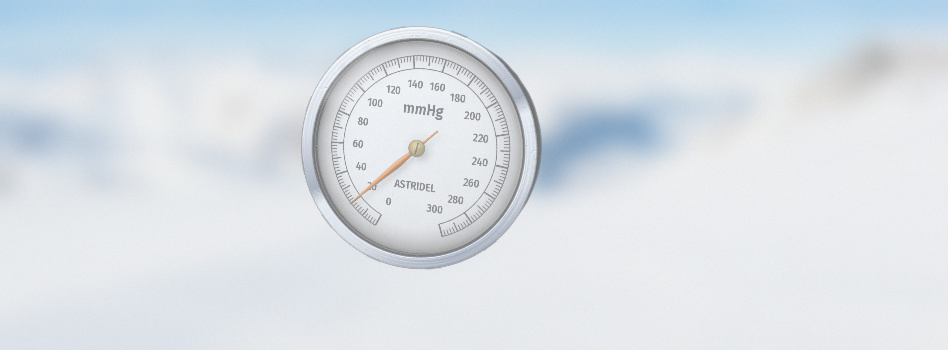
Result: 20 mmHg
